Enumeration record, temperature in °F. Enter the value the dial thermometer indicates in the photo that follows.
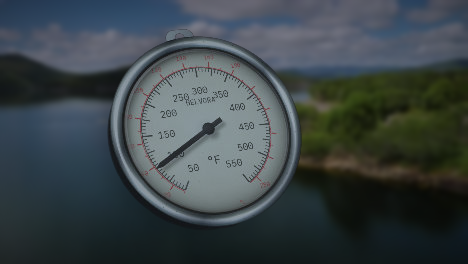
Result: 100 °F
